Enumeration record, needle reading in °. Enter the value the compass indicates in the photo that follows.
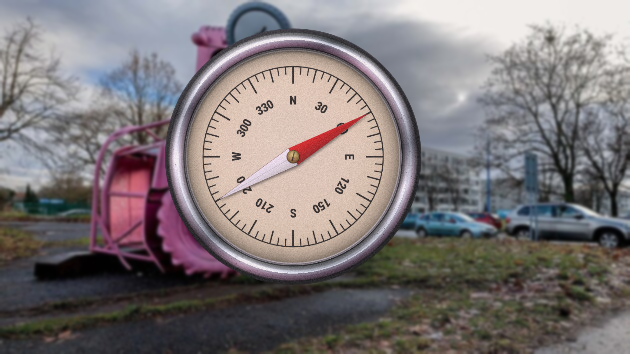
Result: 60 °
